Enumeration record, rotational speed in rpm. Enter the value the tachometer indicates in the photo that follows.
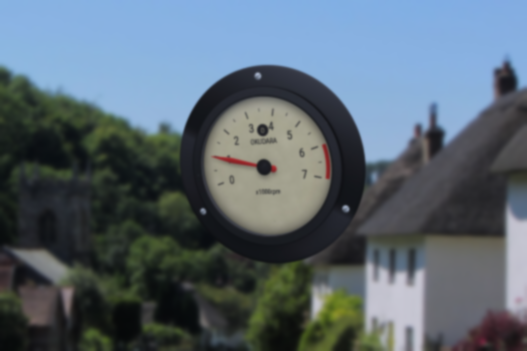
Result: 1000 rpm
